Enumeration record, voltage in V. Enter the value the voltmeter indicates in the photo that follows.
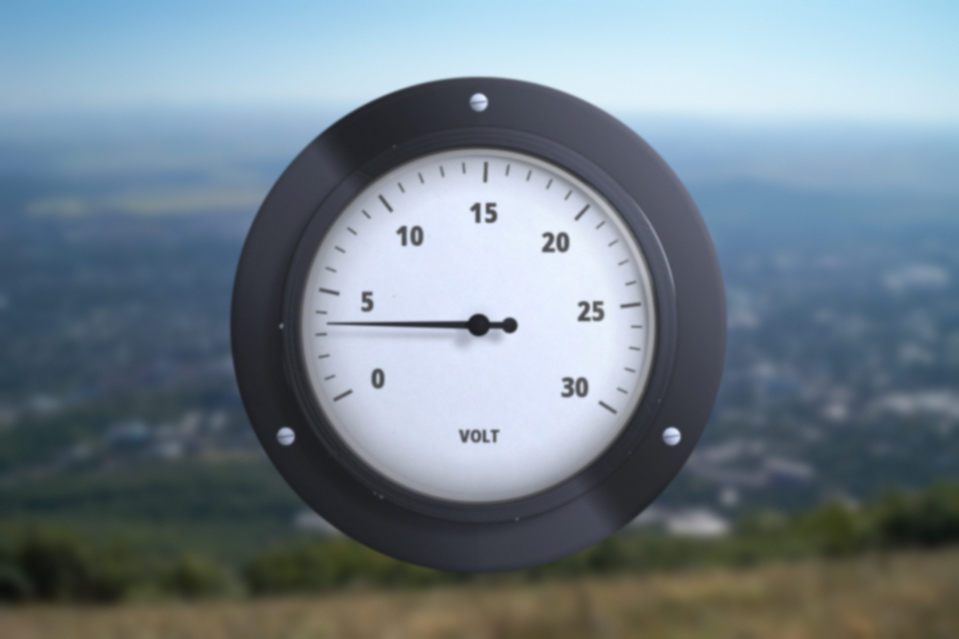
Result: 3.5 V
